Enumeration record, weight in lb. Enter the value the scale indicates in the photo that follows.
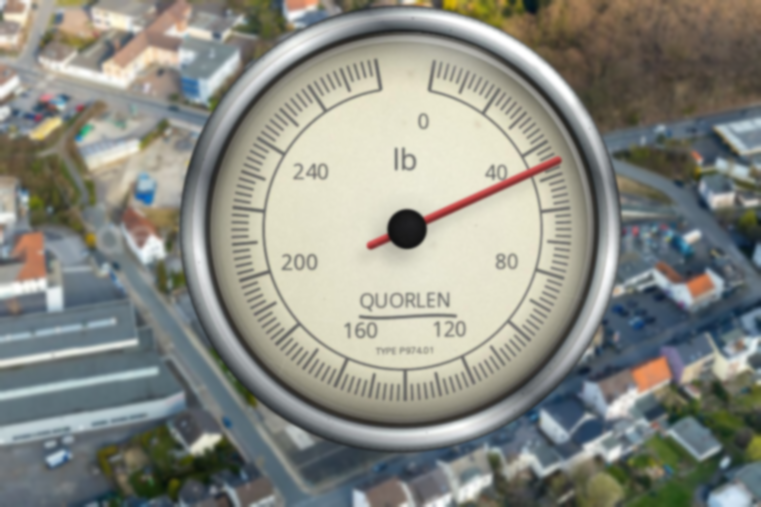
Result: 46 lb
